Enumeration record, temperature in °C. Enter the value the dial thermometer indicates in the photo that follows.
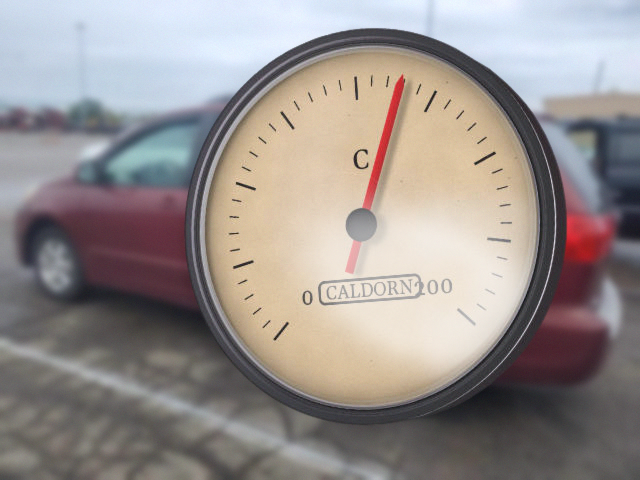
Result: 115 °C
